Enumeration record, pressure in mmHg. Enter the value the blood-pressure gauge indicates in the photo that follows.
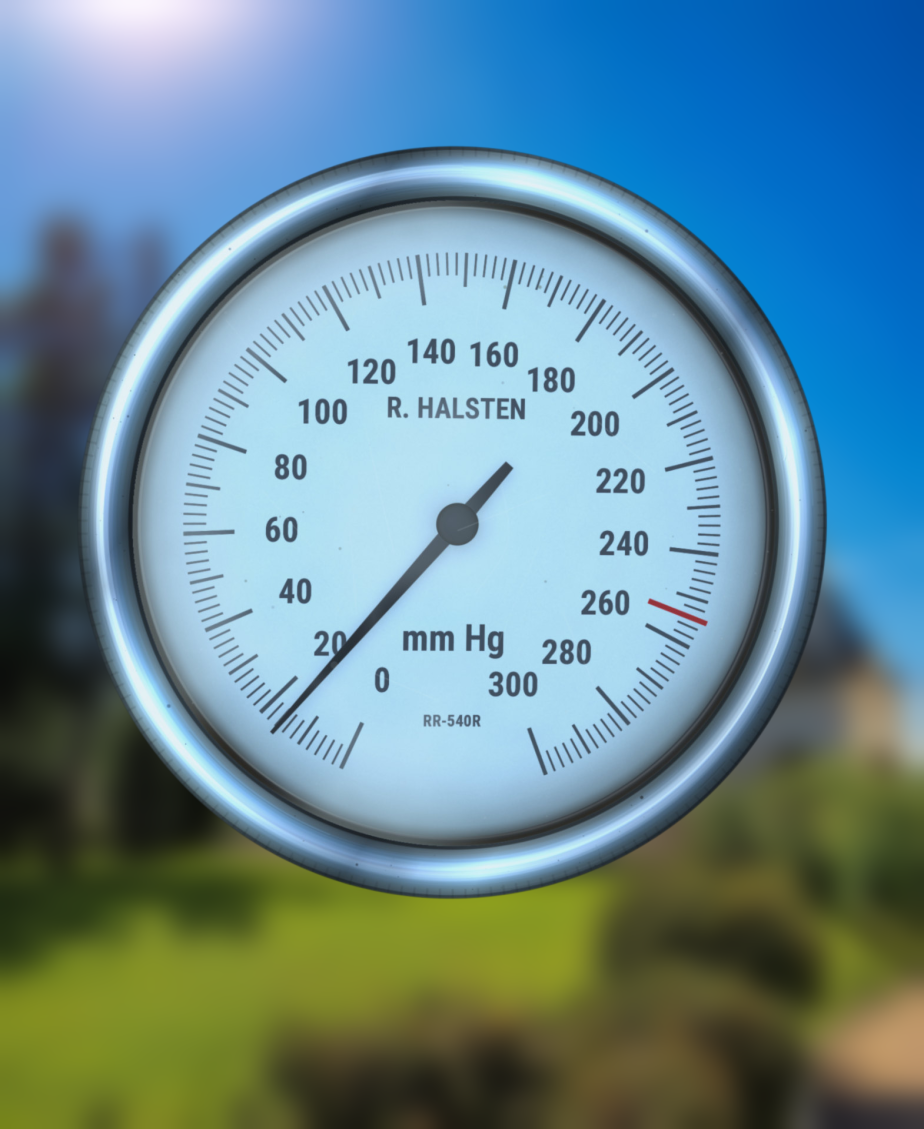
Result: 16 mmHg
